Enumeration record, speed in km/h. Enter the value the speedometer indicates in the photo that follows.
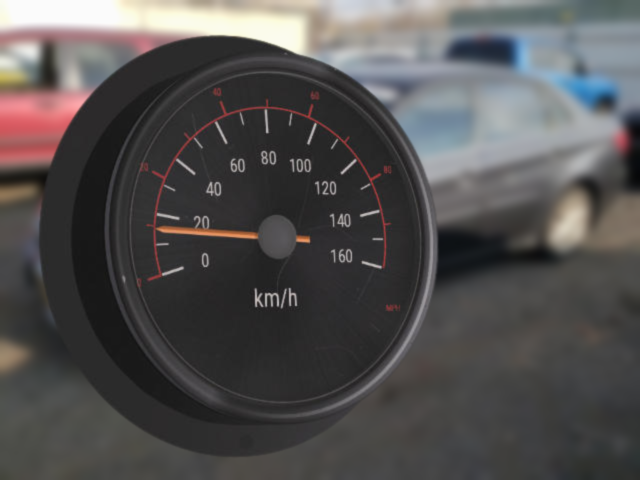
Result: 15 km/h
